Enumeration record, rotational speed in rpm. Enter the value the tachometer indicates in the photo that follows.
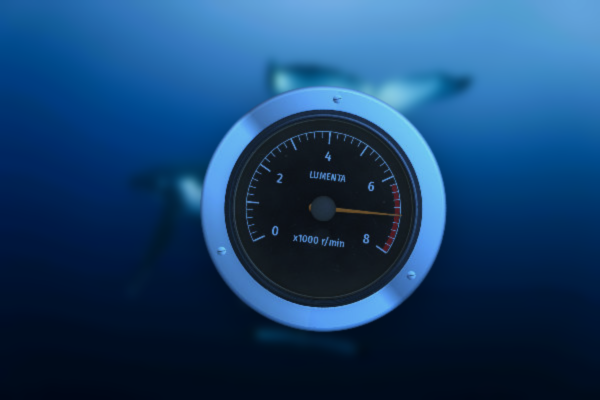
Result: 7000 rpm
